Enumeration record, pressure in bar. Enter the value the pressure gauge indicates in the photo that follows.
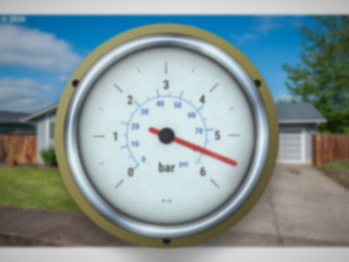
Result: 5.5 bar
